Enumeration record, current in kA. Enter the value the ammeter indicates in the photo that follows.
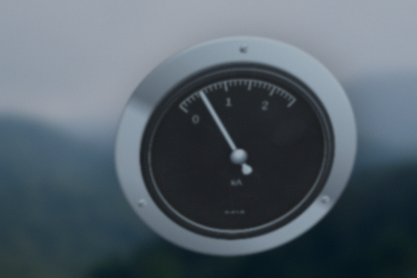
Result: 0.5 kA
